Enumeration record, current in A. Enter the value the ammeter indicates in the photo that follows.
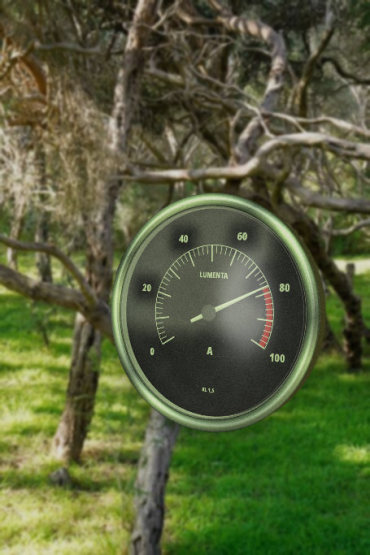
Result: 78 A
